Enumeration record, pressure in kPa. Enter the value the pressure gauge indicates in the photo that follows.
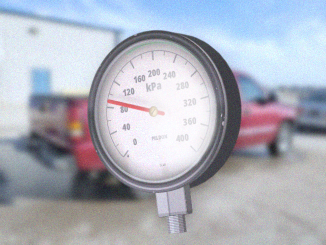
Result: 90 kPa
